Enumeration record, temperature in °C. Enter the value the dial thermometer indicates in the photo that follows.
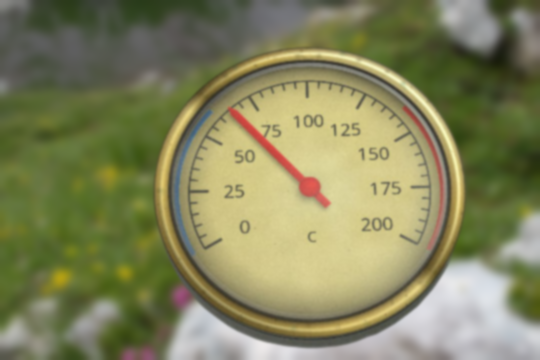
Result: 65 °C
